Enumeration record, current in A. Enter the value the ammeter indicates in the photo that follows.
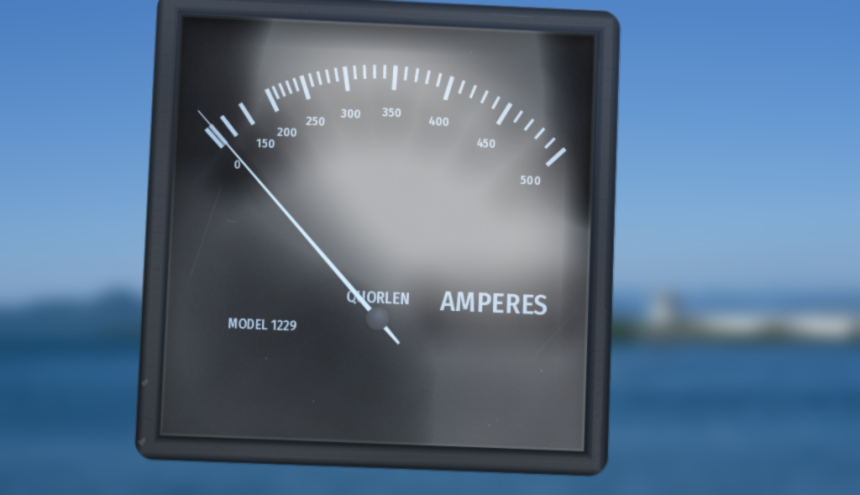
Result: 50 A
